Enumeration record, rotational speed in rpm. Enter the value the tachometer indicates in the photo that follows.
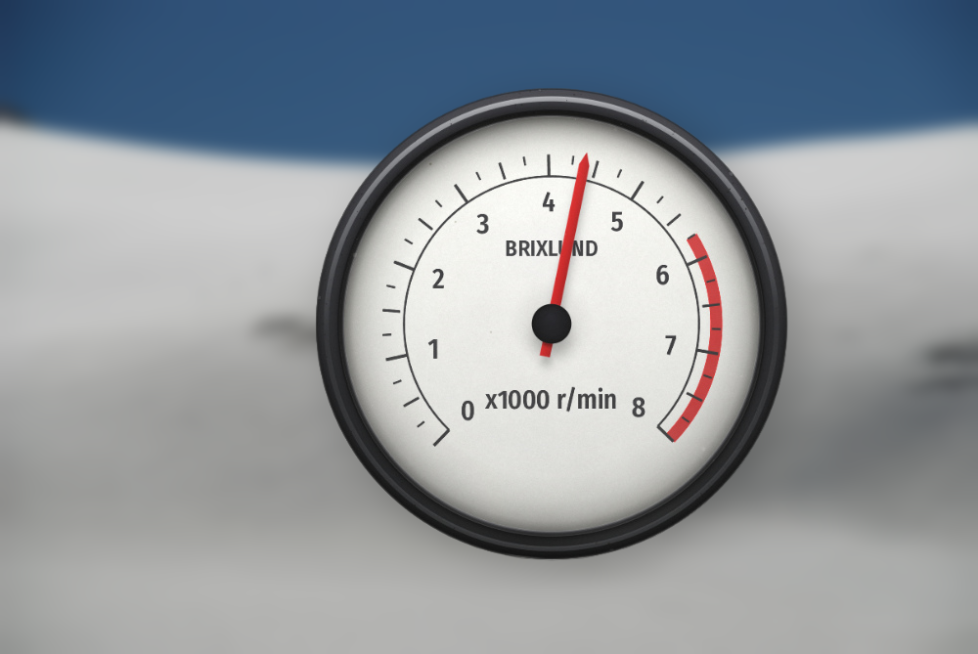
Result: 4375 rpm
